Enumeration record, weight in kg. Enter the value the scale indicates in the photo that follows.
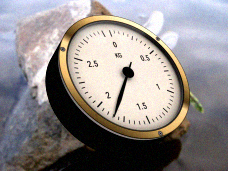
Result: 1.85 kg
